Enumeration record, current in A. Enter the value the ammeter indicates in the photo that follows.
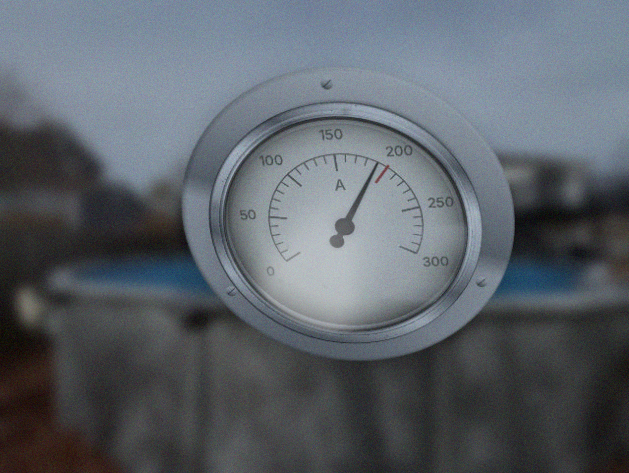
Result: 190 A
